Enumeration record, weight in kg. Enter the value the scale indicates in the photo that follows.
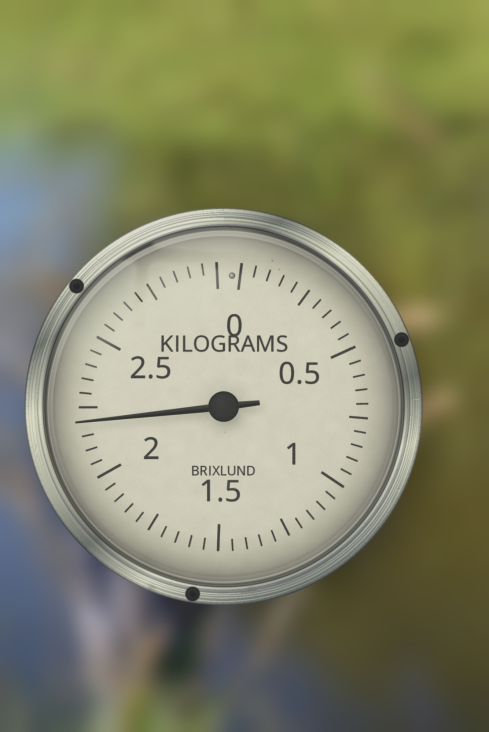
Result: 2.2 kg
